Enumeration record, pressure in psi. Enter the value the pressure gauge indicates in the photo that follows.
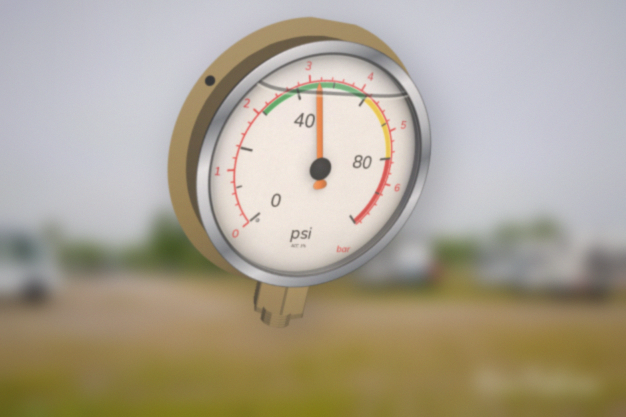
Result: 45 psi
